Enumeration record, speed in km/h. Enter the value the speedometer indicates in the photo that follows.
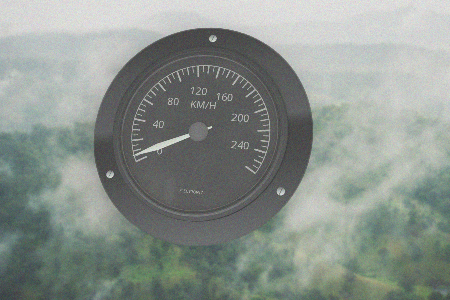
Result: 5 km/h
